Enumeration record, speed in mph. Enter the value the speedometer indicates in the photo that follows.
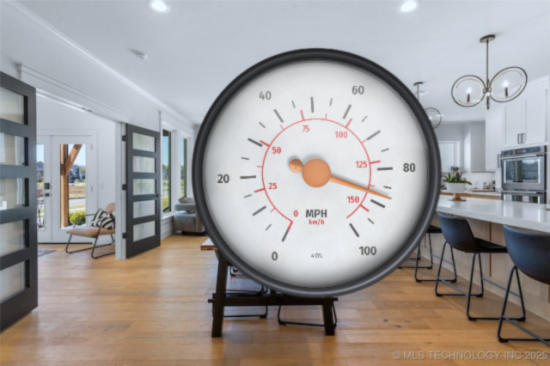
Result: 87.5 mph
